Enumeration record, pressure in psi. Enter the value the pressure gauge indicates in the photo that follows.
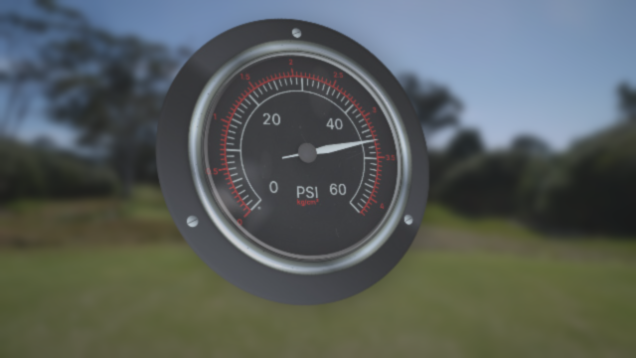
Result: 47 psi
